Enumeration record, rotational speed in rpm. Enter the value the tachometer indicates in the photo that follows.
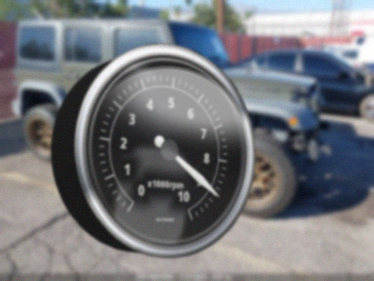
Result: 9000 rpm
